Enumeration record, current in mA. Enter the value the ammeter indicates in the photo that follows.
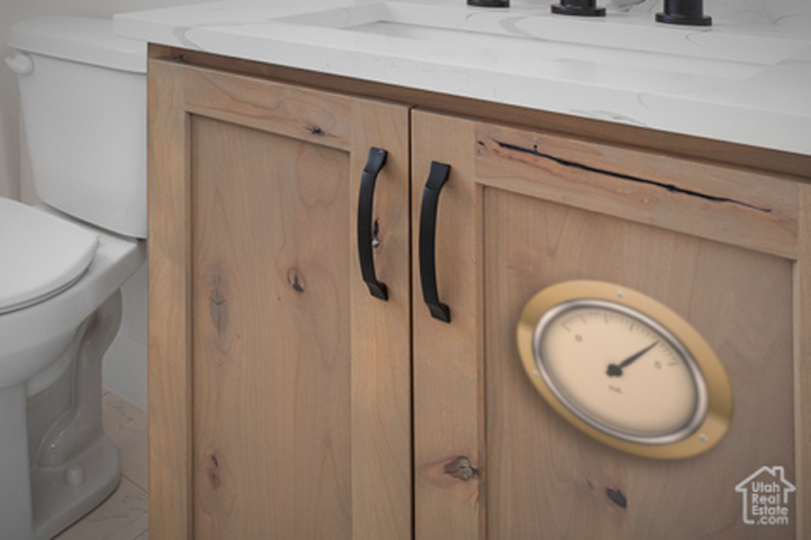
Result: 4 mA
